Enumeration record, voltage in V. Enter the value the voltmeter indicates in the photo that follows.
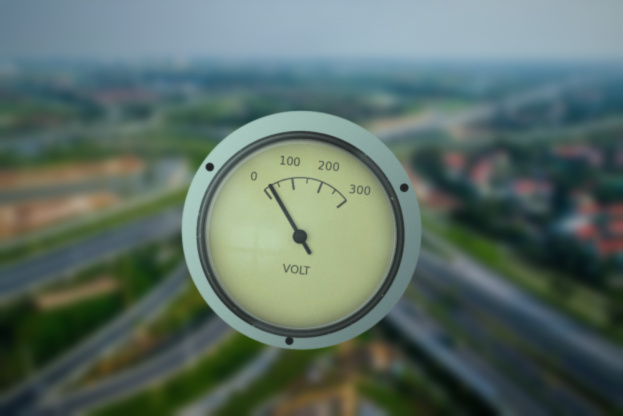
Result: 25 V
